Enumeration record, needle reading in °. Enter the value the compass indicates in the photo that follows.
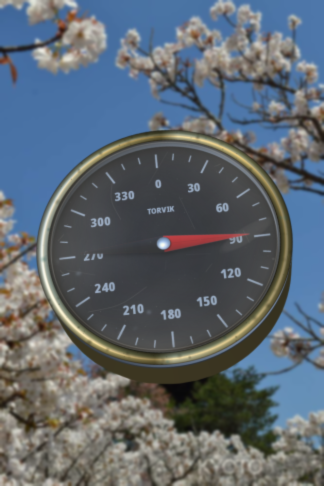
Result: 90 °
